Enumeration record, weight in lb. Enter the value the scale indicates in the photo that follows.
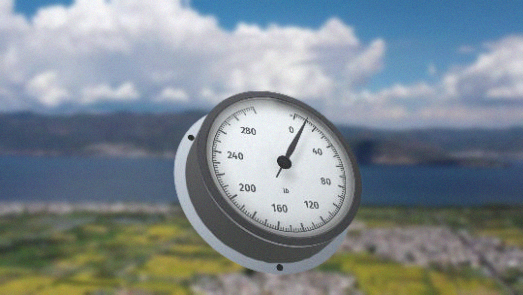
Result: 10 lb
